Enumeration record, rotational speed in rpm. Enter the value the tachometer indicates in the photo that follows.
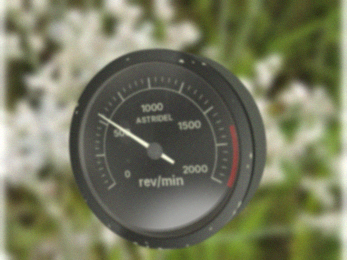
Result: 550 rpm
